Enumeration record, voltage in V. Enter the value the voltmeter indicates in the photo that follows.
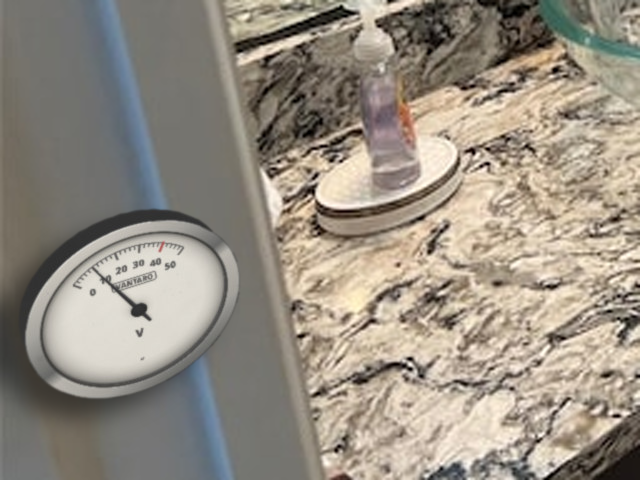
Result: 10 V
